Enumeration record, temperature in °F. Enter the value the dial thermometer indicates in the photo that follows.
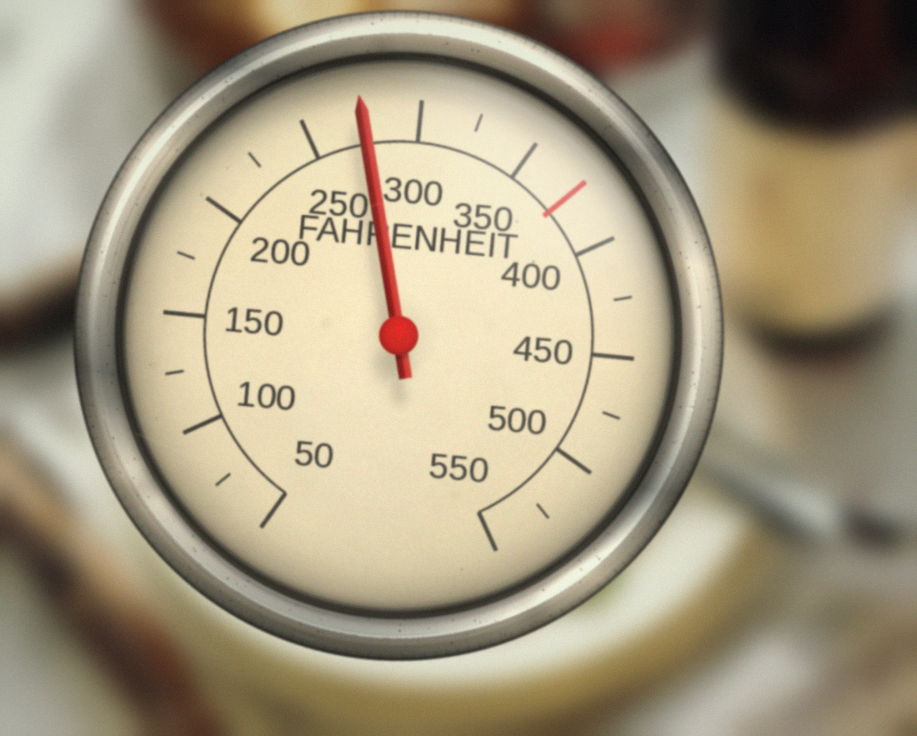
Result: 275 °F
